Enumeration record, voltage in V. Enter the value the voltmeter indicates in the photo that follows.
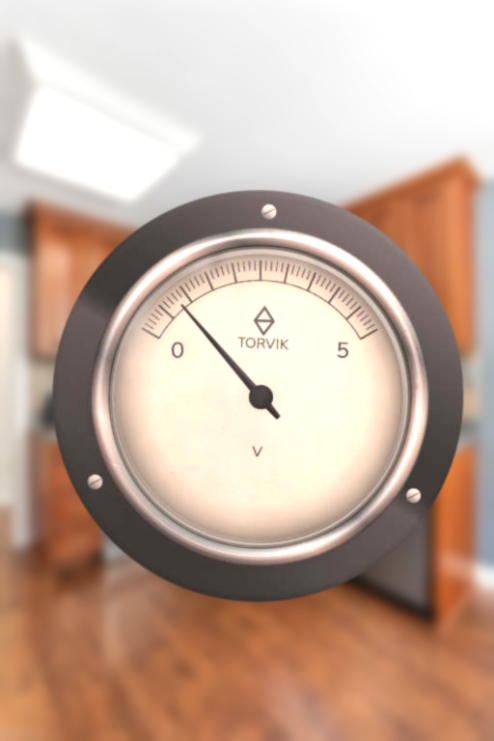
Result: 0.8 V
